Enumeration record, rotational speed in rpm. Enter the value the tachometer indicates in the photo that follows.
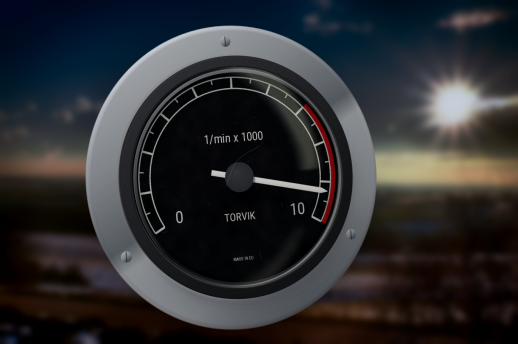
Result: 9250 rpm
